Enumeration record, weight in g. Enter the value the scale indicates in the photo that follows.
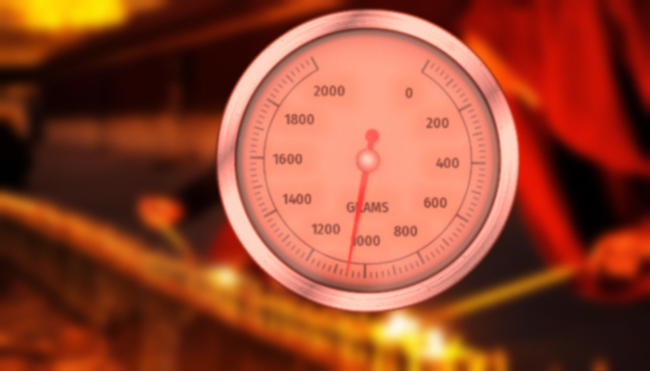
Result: 1060 g
